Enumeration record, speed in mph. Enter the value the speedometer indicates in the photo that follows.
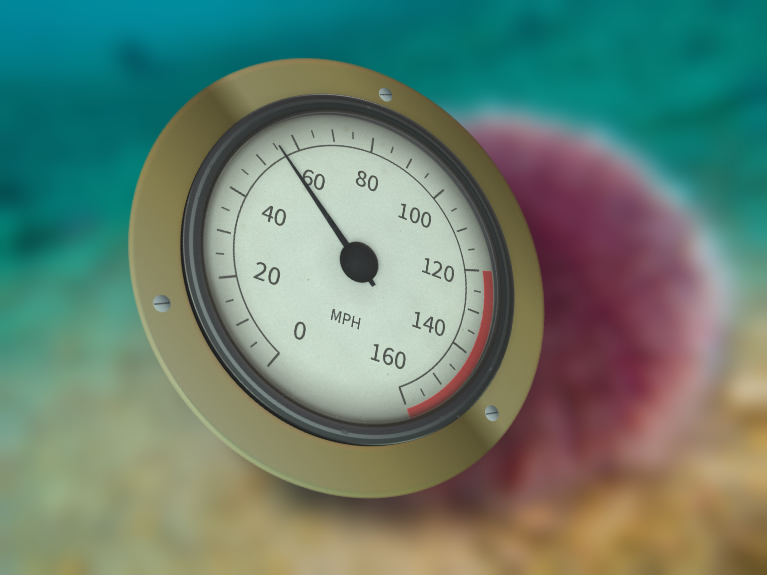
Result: 55 mph
